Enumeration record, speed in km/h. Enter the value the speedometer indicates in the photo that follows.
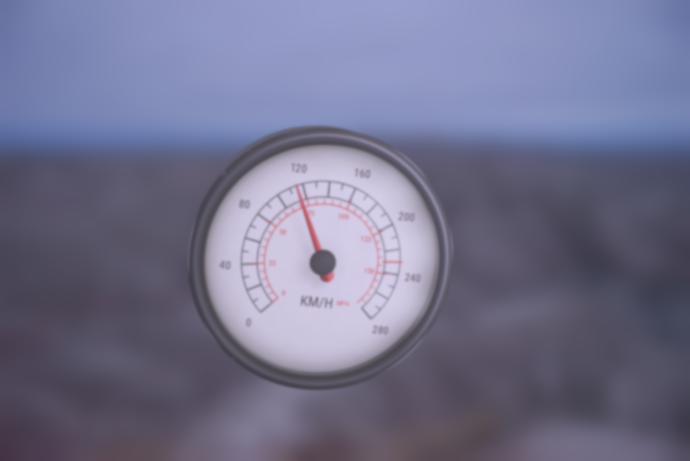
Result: 115 km/h
